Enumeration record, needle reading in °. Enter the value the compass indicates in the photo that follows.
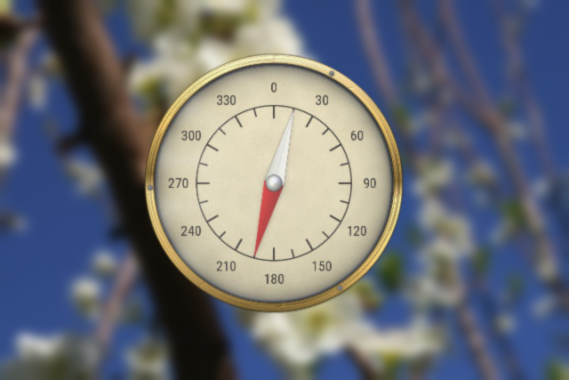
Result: 195 °
